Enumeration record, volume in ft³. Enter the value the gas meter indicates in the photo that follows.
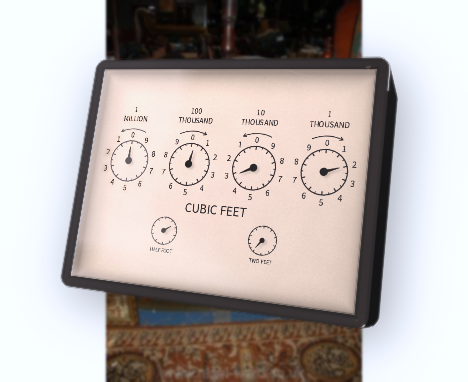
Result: 3200 ft³
